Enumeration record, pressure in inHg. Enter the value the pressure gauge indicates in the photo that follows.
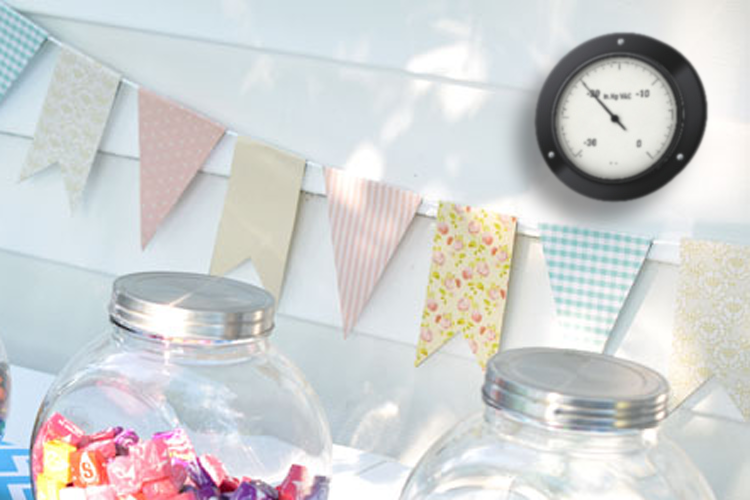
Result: -20 inHg
